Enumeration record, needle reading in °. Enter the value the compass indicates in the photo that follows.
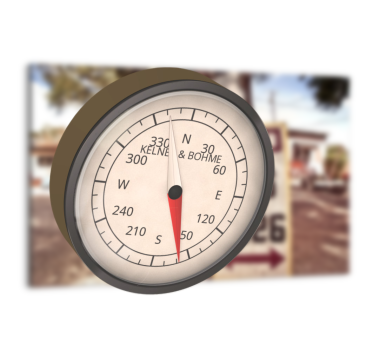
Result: 160 °
